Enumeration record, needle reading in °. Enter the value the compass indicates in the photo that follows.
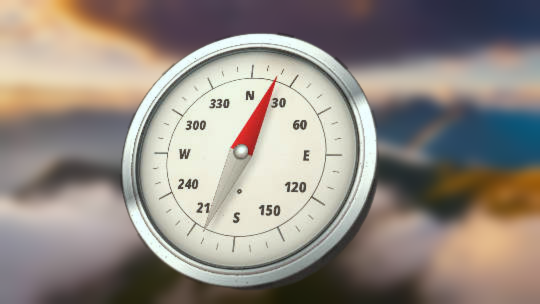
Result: 20 °
